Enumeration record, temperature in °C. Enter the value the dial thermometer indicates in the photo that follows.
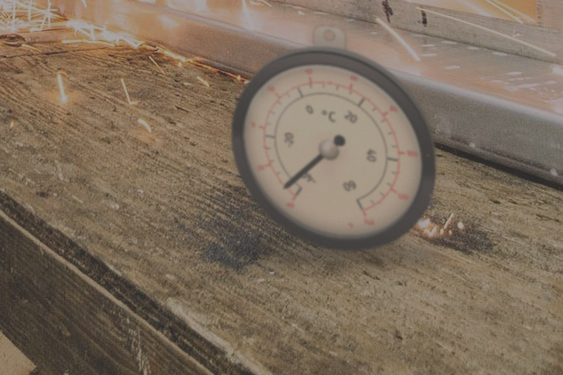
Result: -36 °C
